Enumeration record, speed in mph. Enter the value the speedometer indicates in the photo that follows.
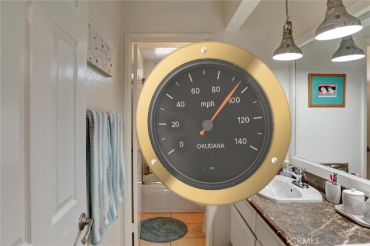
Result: 95 mph
